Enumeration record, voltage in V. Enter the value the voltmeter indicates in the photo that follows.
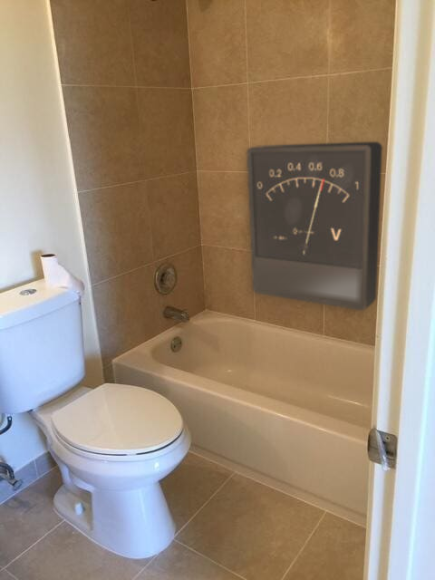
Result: 0.7 V
